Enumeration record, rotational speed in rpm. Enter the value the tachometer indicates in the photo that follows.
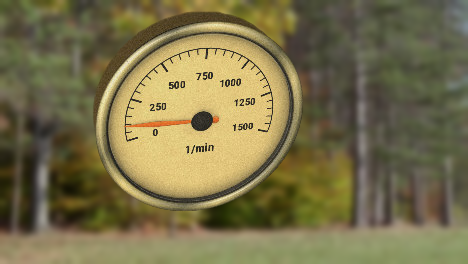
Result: 100 rpm
